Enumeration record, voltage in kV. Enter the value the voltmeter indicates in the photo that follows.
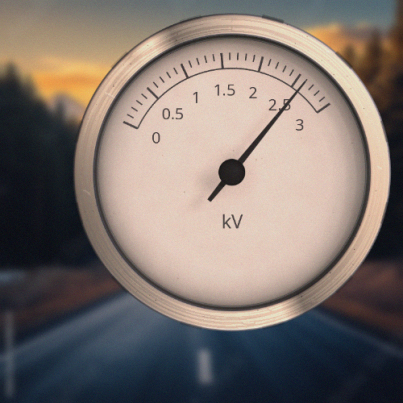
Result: 2.6 kV
